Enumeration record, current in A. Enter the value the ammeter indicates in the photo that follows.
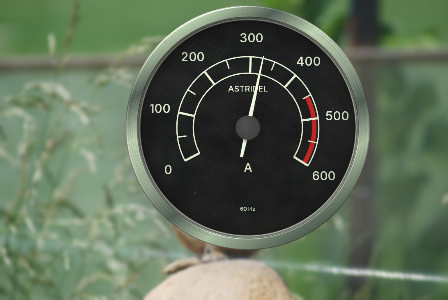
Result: 325 A
